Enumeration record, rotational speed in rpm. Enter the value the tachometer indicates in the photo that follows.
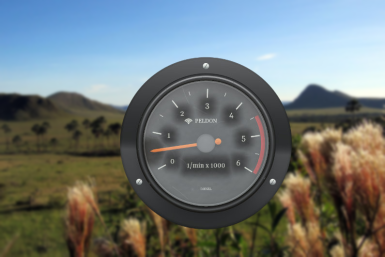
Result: 500 rpm
